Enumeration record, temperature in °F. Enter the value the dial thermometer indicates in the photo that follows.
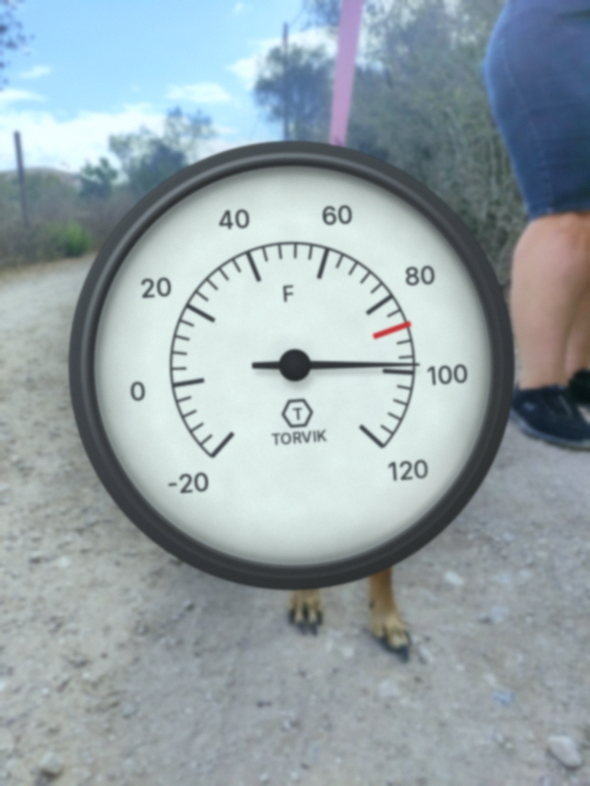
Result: 98 °F
